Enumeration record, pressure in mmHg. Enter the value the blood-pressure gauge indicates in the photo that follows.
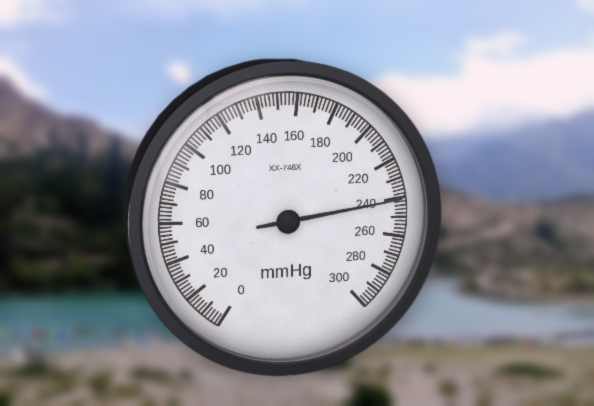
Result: 240 mmHg
